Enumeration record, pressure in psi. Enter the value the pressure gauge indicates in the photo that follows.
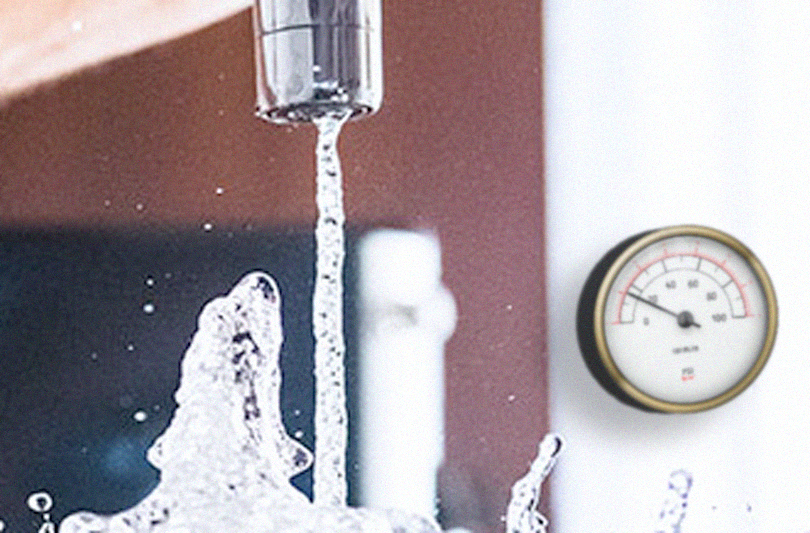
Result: 15 psi
